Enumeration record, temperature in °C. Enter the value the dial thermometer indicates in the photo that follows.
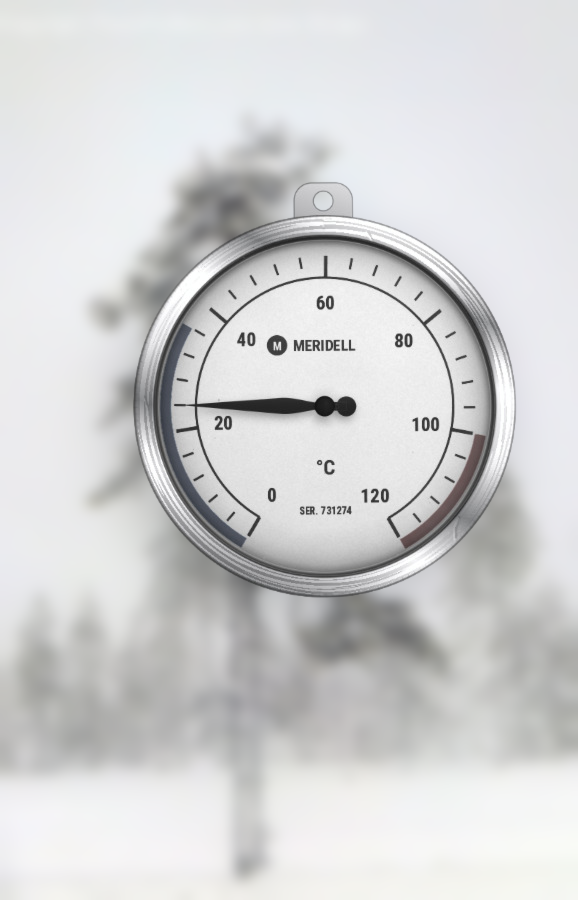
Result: 24 °C
